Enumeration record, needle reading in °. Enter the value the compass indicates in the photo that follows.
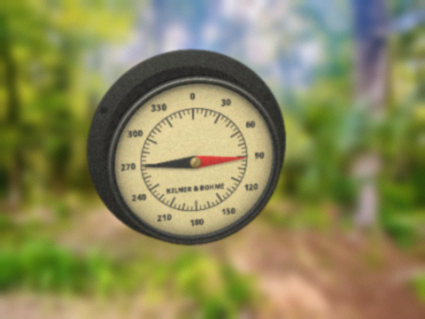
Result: 90 °
